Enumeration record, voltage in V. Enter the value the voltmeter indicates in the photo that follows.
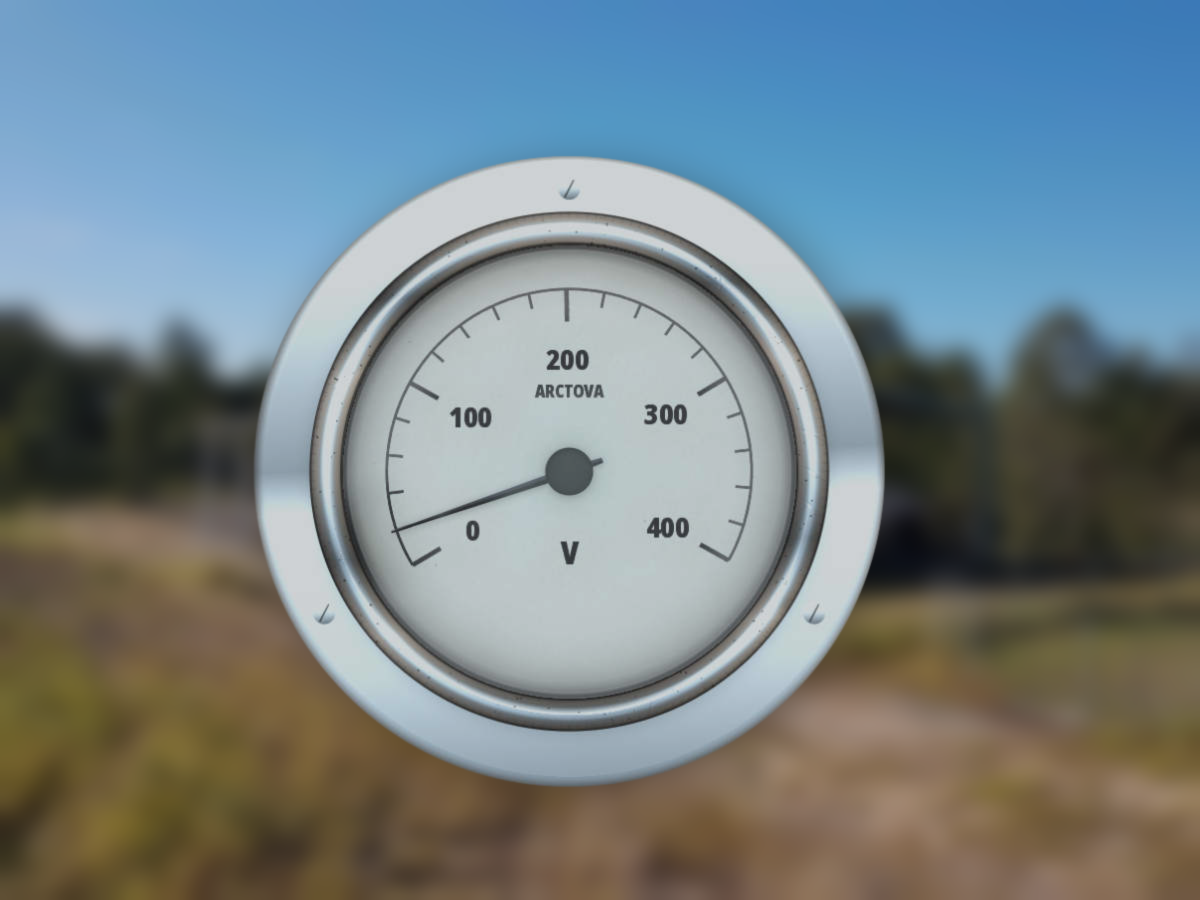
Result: 20 V
